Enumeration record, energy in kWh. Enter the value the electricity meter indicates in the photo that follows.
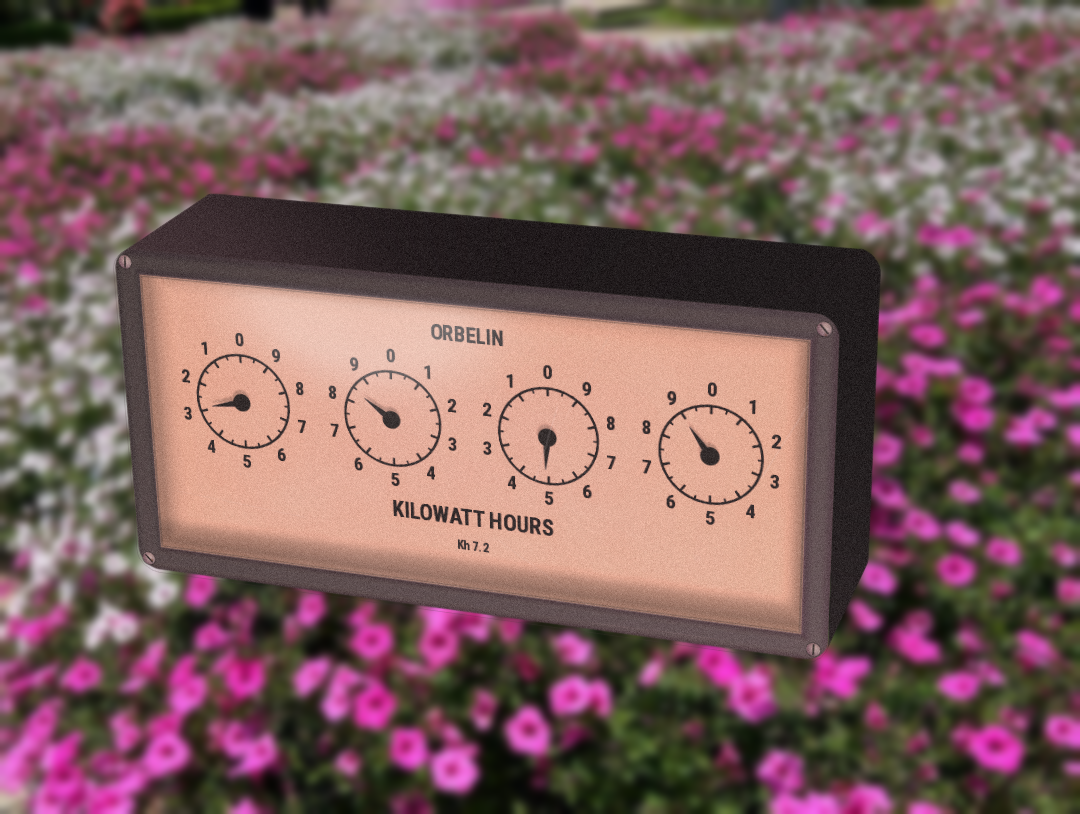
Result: 2849 kWh
